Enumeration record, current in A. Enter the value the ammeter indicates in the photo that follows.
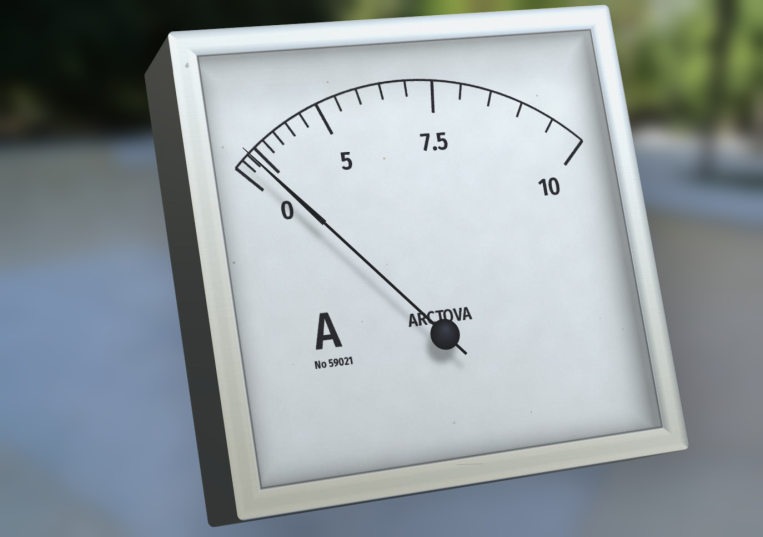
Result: 2 A
